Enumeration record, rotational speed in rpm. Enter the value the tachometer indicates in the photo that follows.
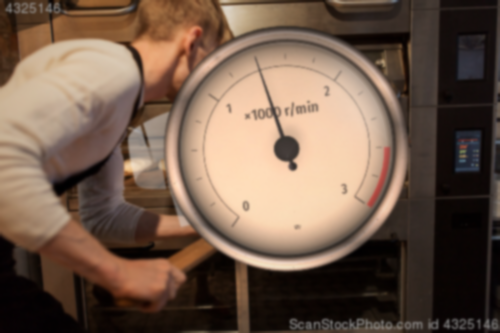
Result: 1400 rpm
